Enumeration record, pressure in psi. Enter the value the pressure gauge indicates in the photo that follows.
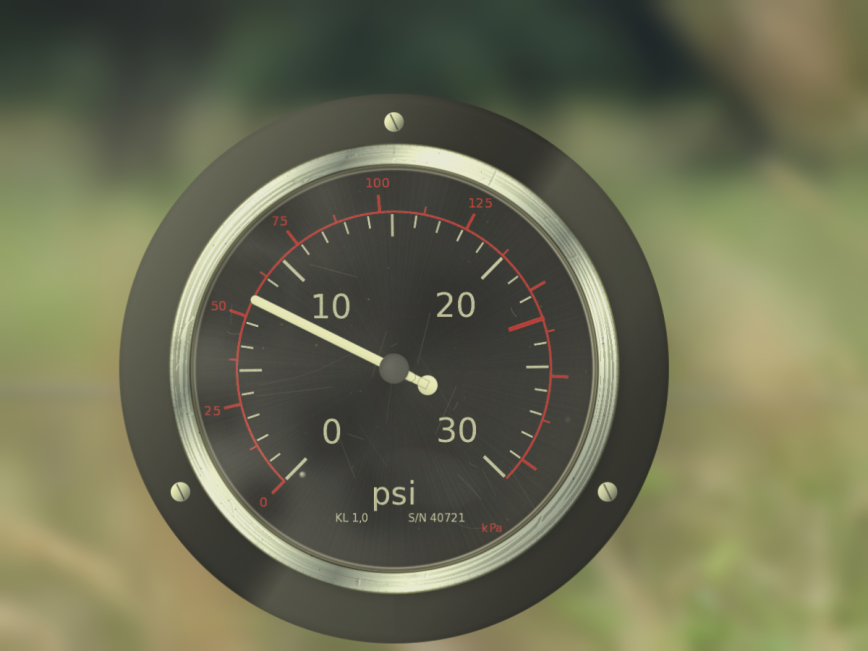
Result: 8 psi
